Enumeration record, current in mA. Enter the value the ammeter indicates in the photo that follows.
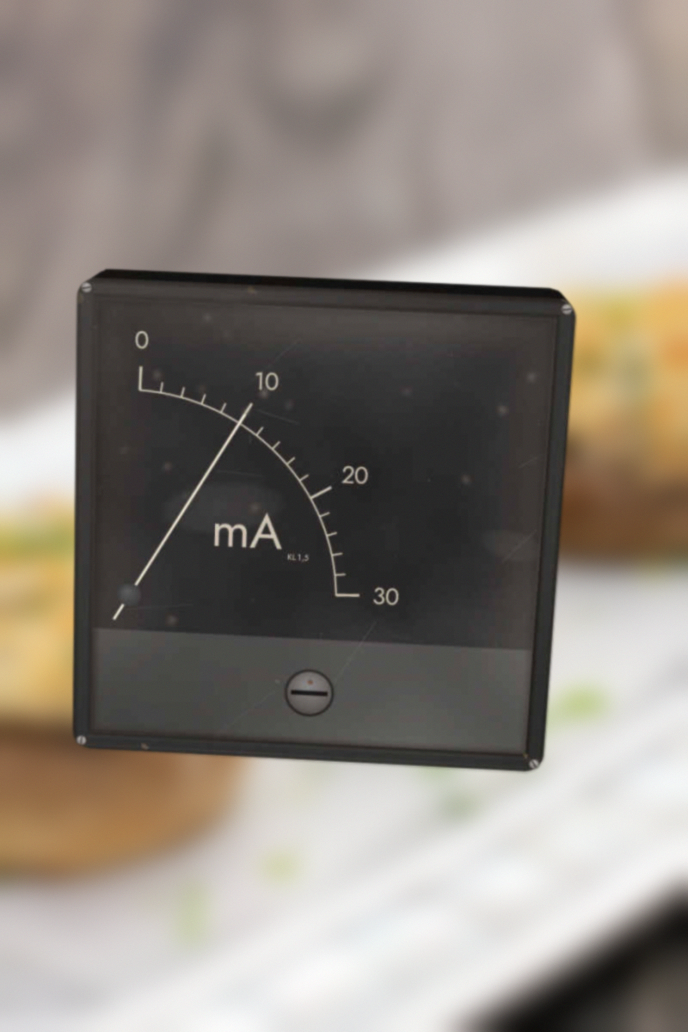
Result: 10 mA
